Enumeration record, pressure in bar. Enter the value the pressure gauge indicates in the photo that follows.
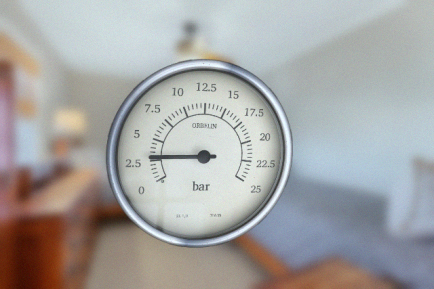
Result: 3 bar
